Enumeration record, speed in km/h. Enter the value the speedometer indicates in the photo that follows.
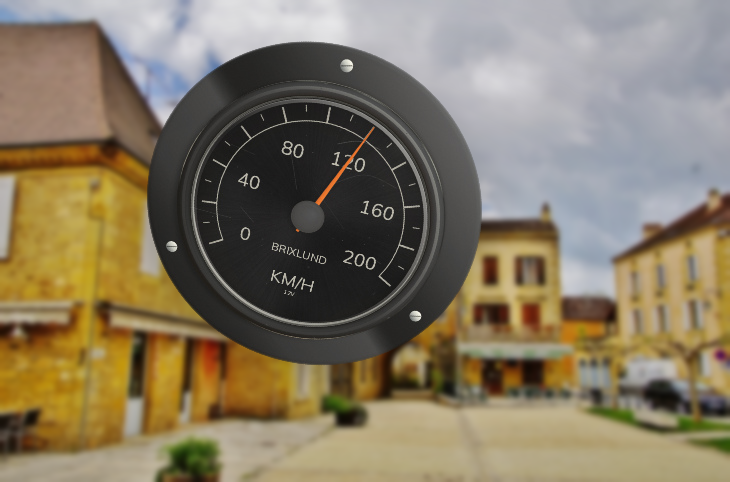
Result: 120 km/h
